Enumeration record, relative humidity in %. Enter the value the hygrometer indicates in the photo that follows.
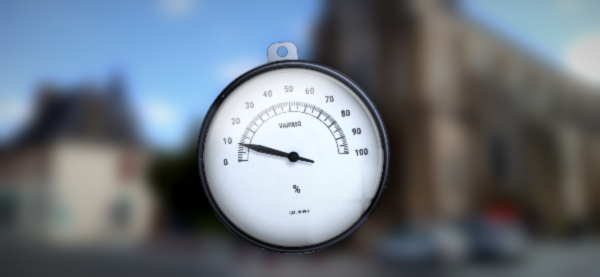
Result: 10 %
